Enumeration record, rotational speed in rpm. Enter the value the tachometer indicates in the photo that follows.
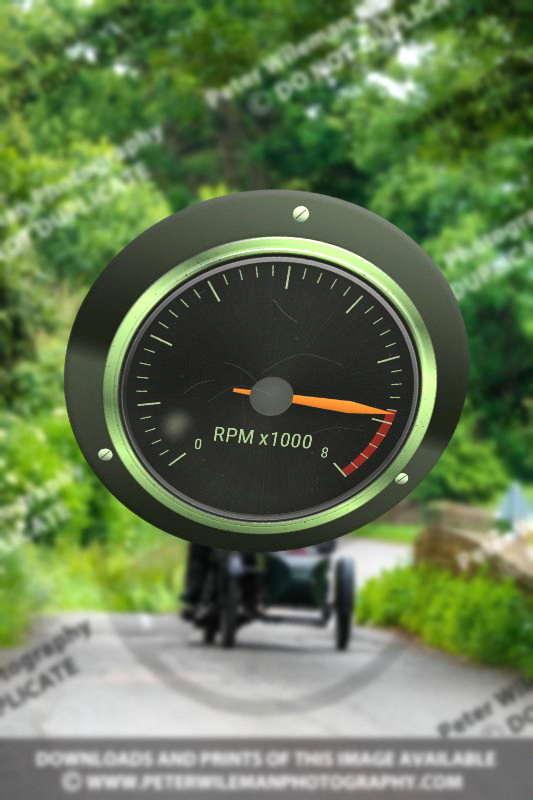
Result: 6800 rpm
